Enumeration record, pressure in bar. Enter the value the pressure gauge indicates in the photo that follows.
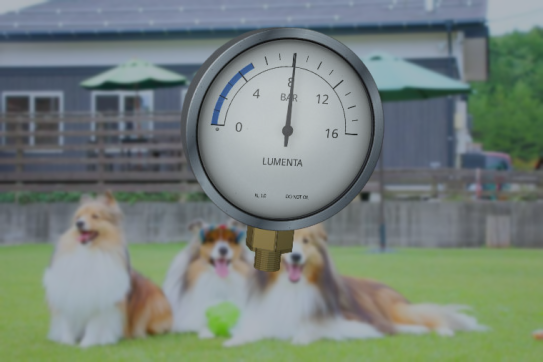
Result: 8 bar
